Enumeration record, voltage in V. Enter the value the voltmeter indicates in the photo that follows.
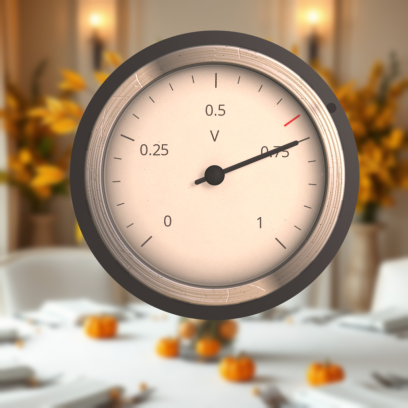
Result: 0.75 V
